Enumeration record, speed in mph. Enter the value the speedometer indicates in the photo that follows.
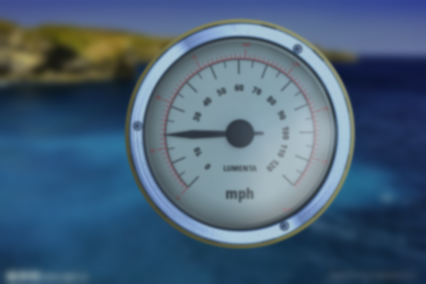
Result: 20 mph
